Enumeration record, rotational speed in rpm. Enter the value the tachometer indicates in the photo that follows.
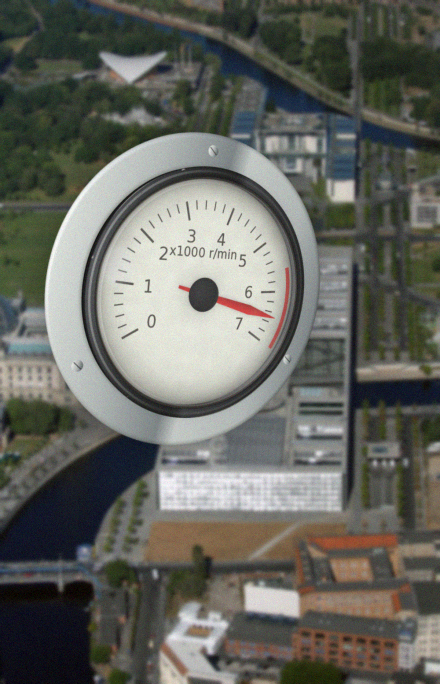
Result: 6500 rpm
